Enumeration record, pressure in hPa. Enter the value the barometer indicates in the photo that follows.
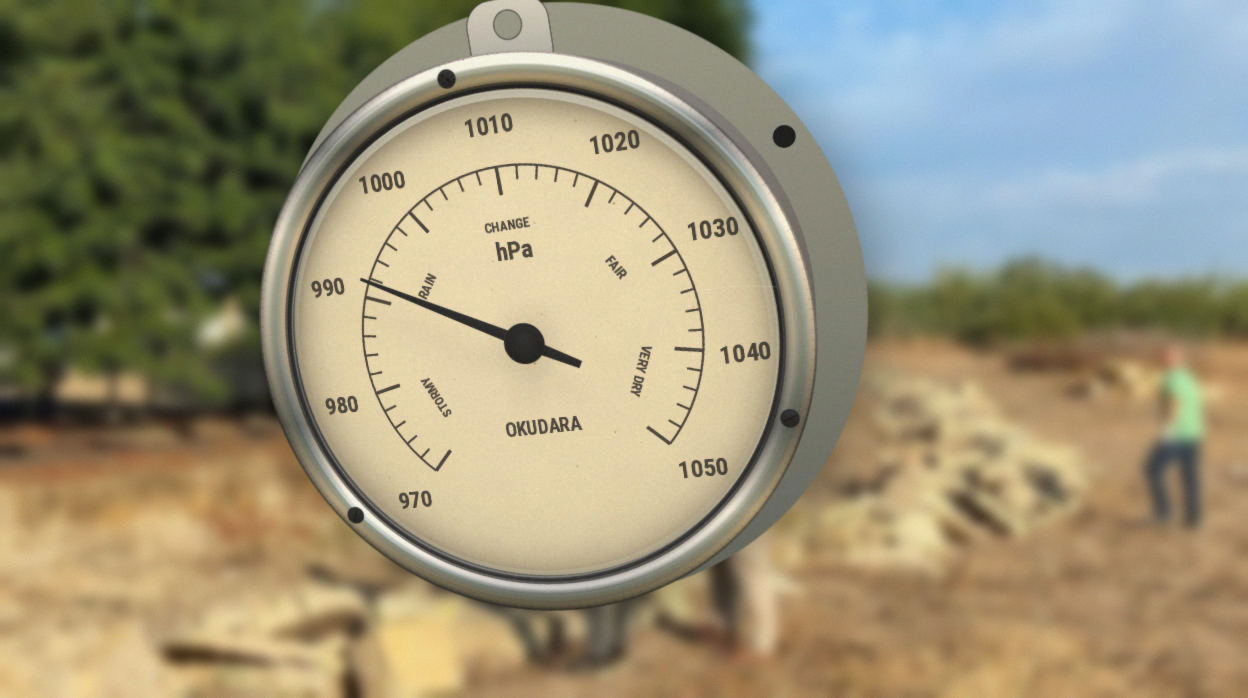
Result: 992 hPa
